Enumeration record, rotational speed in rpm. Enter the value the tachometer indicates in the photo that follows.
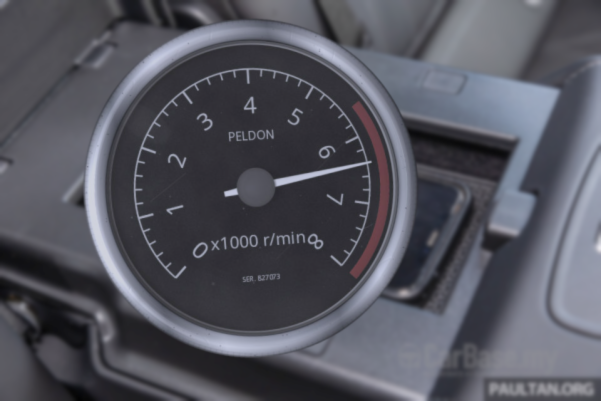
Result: 6400 rpm
